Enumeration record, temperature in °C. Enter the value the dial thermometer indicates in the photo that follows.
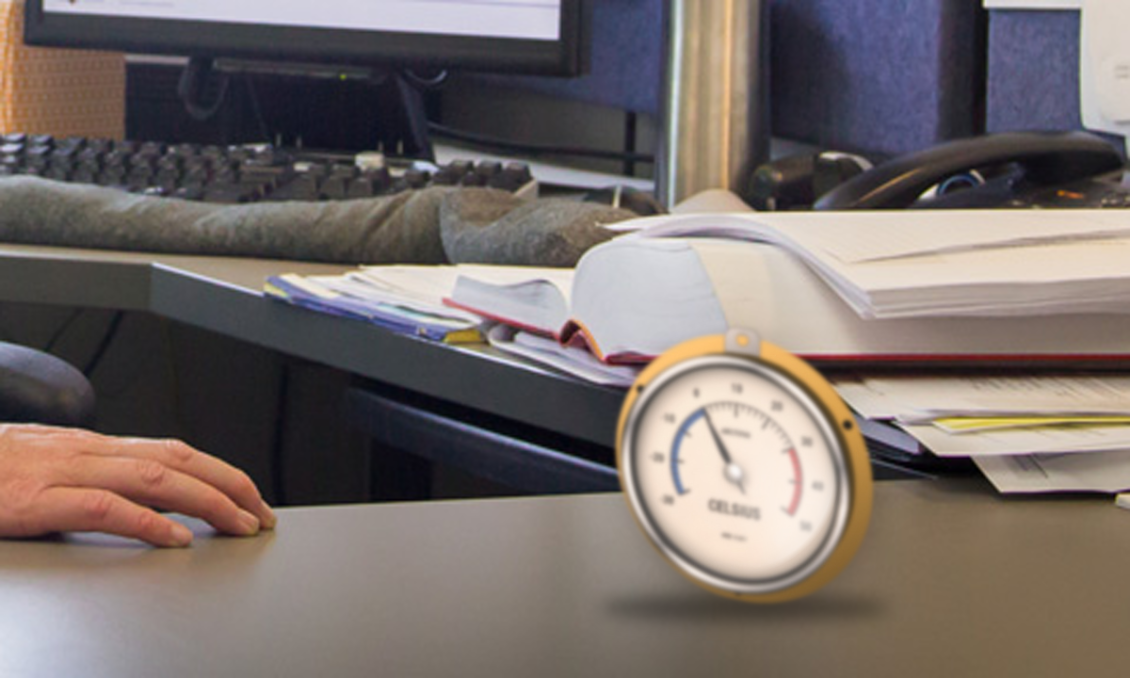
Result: 0 °C
